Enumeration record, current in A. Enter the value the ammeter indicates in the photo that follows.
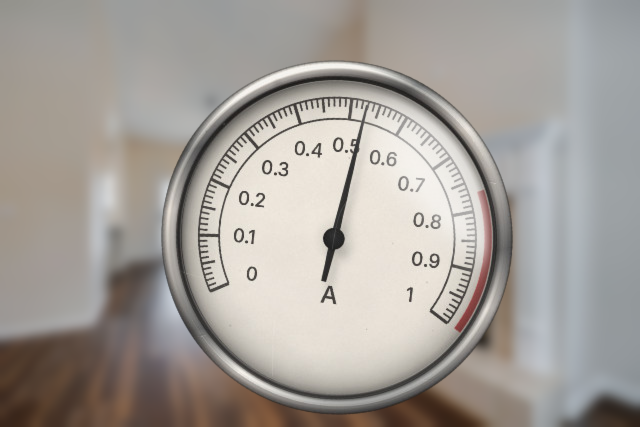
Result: 0.53 A
